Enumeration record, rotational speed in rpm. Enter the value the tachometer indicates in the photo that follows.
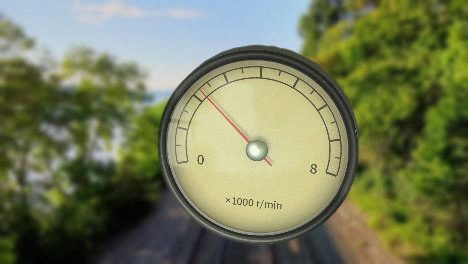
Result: 2250 rpm
